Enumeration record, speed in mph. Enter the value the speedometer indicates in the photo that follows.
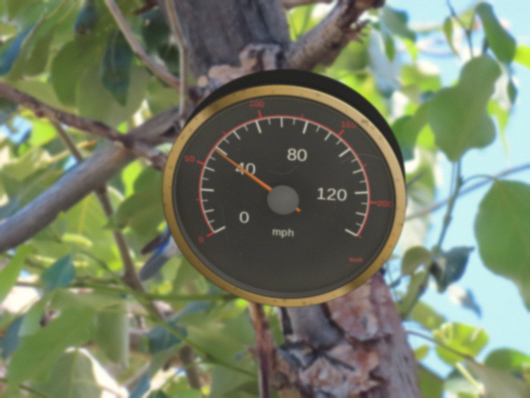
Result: 40 mph
